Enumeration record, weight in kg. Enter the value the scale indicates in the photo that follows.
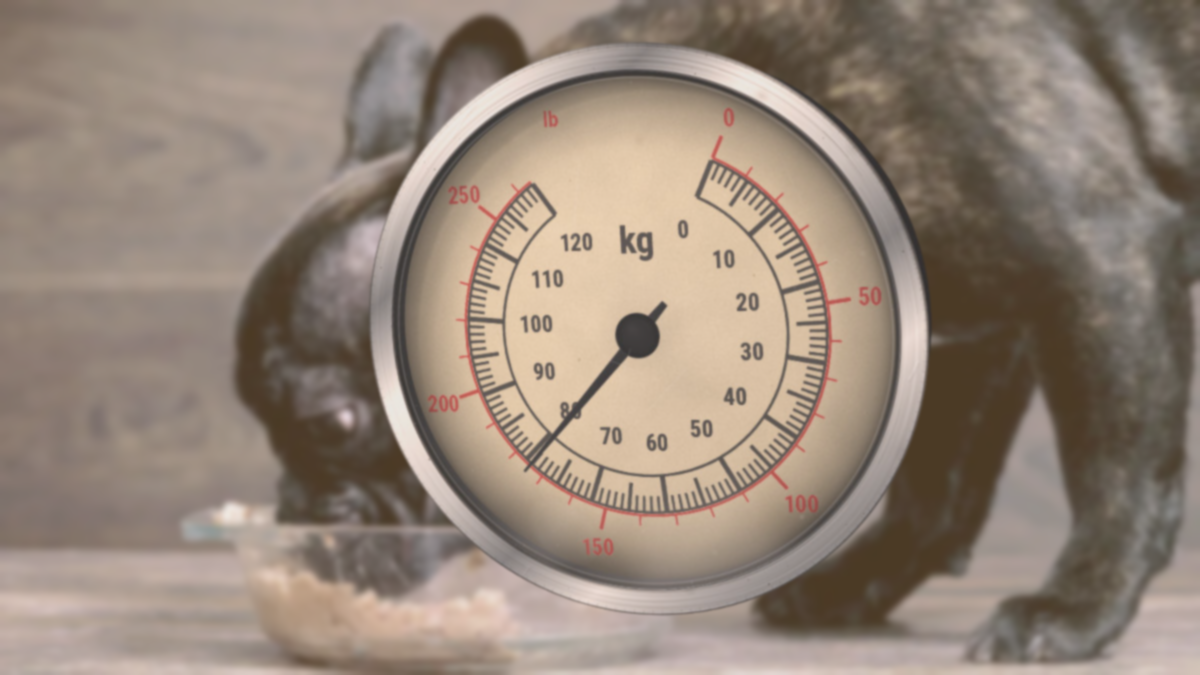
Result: 79 kg
